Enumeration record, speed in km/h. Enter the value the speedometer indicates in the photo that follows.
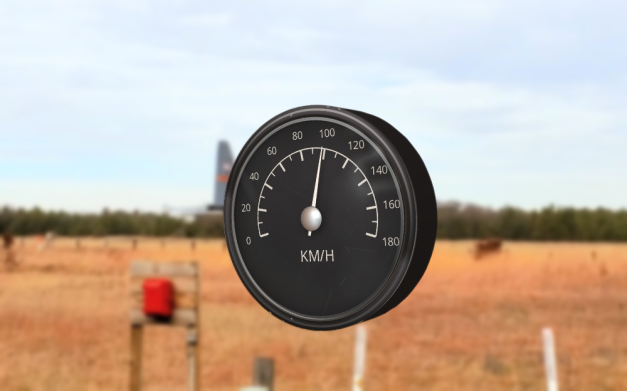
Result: 100 km/h
